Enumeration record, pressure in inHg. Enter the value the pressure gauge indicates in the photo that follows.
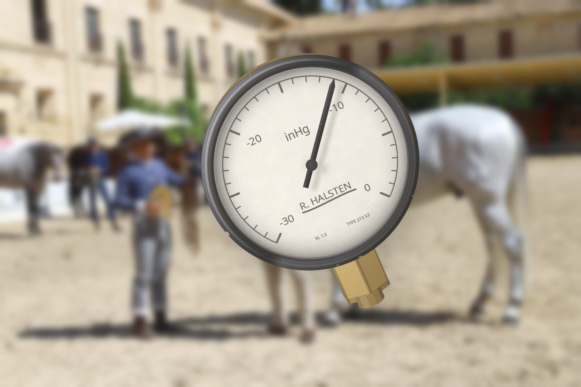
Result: -11 inHg
